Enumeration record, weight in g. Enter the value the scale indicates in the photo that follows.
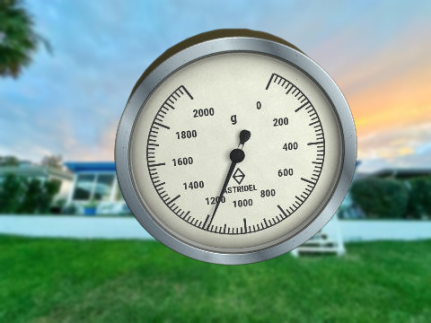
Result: 1180 g
